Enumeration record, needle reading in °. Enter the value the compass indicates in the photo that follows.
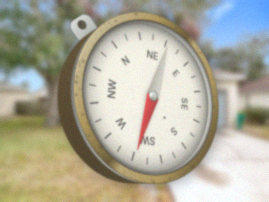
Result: 240 °
